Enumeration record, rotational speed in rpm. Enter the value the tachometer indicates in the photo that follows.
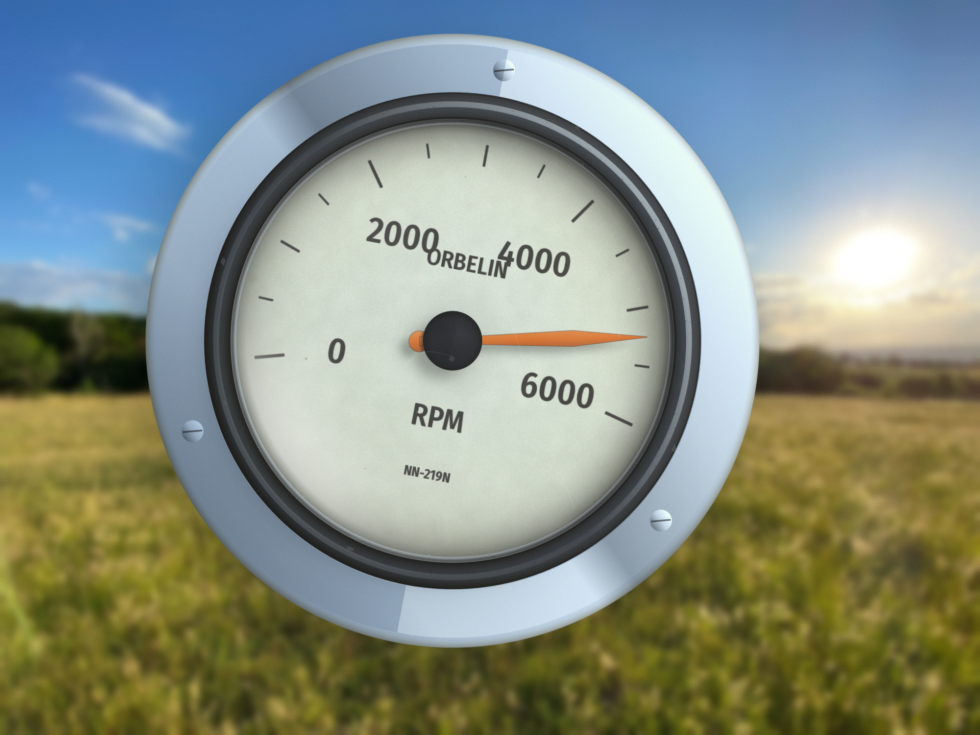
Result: 5250 rpm
